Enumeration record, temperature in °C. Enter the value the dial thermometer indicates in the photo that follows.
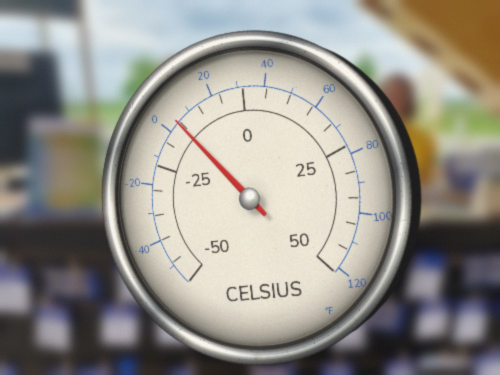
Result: -15 °C
